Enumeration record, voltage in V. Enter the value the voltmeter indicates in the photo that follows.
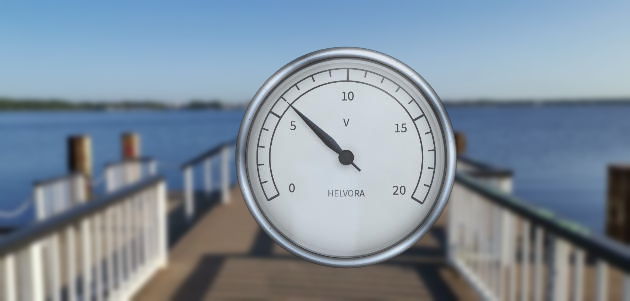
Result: 6 V
